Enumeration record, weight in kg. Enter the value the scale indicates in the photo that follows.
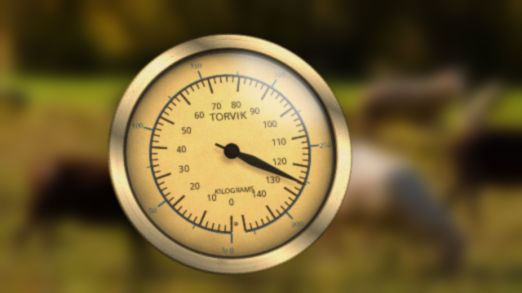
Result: 126 kg
